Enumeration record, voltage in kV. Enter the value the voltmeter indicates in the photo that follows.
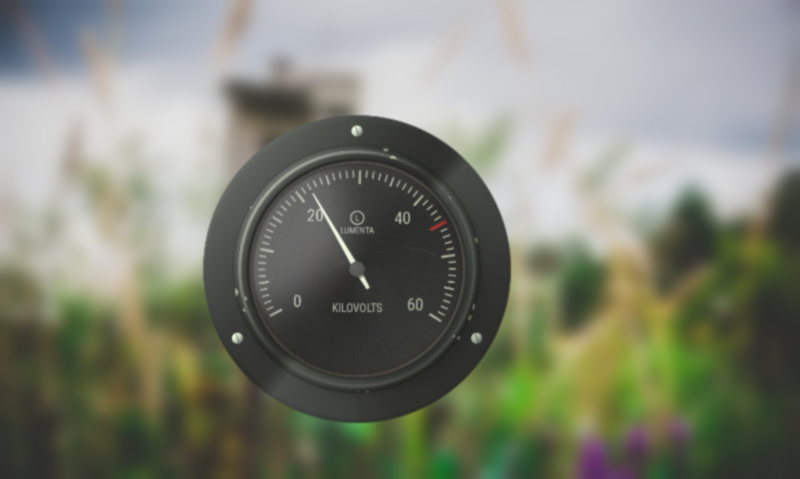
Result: 22 kV
